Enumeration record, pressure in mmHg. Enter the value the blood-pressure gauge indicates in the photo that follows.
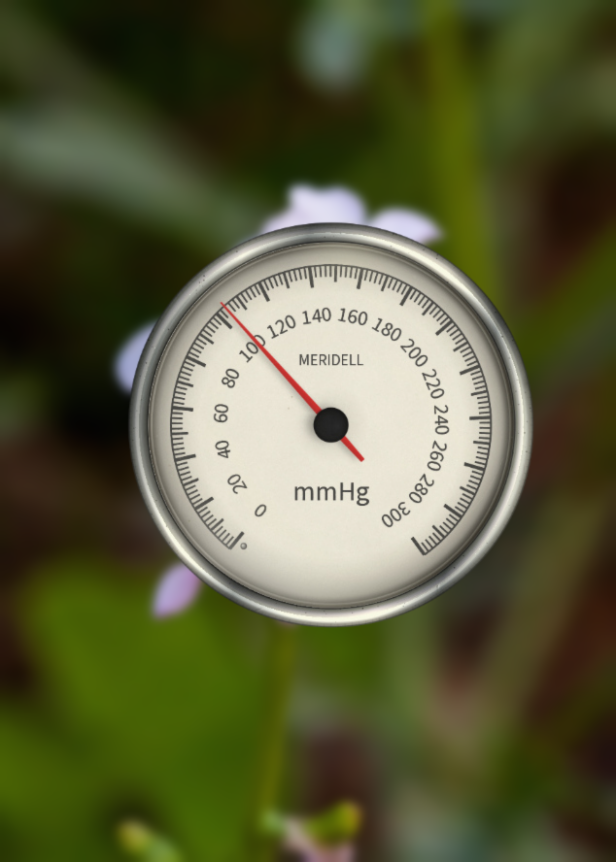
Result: 104 mmHg
